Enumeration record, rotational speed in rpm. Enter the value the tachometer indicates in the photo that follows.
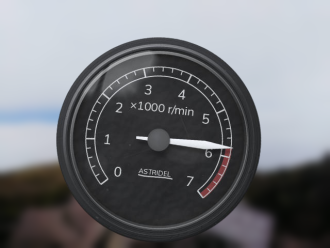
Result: 5800 rpm
